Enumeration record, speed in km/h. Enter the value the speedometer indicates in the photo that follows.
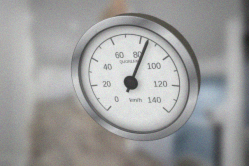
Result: 85 km/h
